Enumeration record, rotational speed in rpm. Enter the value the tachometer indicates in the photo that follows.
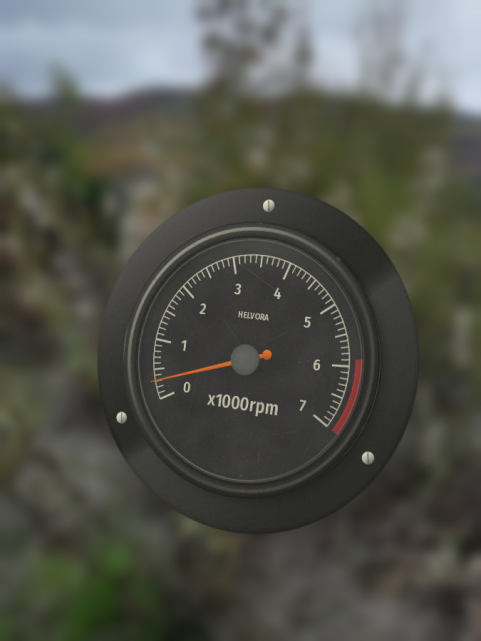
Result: 300 rpm
